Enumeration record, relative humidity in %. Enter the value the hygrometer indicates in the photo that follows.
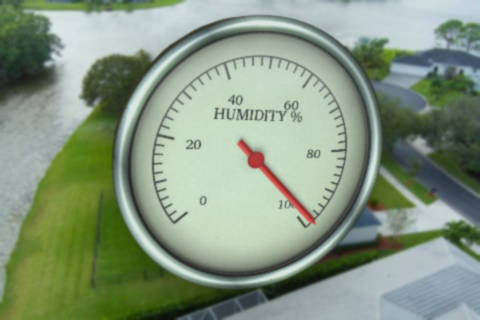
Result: 98 %
